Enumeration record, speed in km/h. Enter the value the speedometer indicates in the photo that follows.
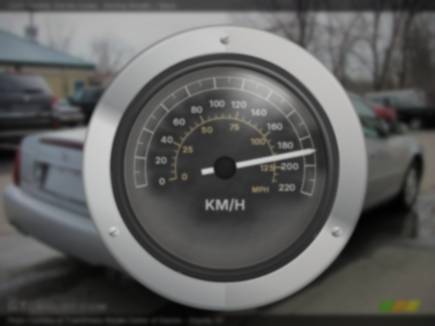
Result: 190 km/h
